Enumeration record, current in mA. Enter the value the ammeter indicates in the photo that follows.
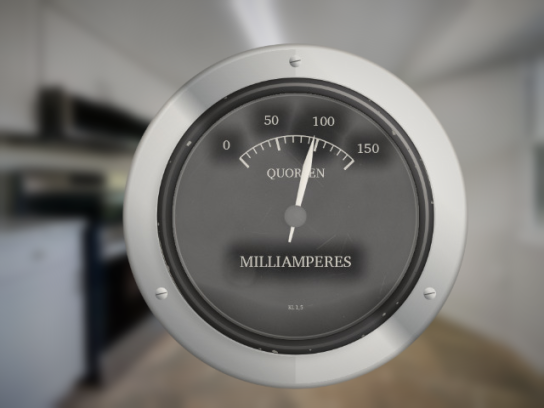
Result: 95 mA
